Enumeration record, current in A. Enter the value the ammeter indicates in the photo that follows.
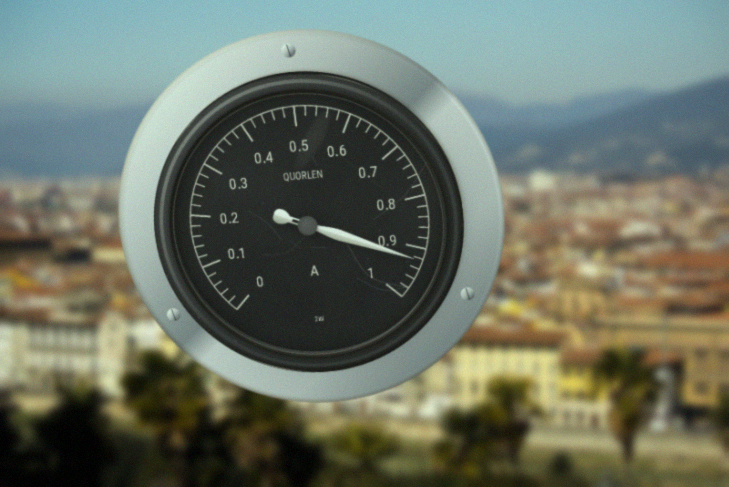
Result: 0.92 A
